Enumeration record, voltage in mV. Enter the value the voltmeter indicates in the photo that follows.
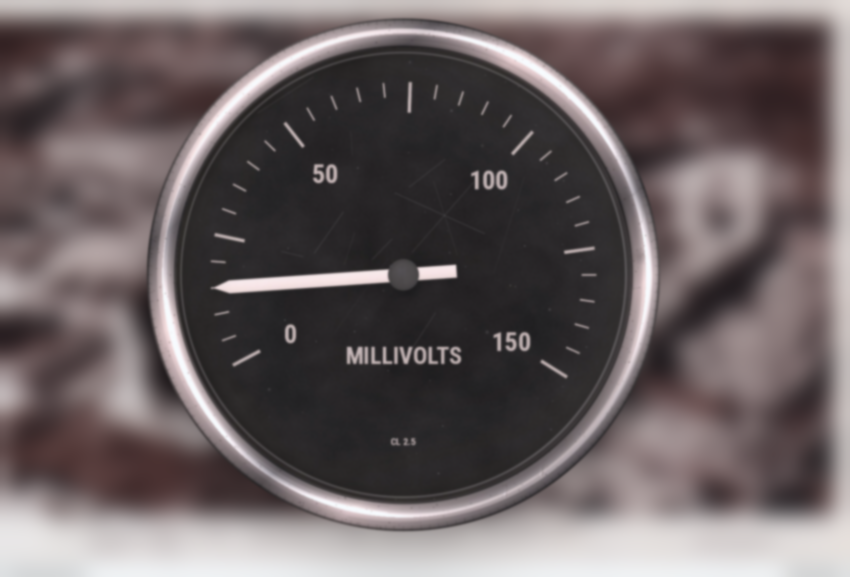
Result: 15 mV
